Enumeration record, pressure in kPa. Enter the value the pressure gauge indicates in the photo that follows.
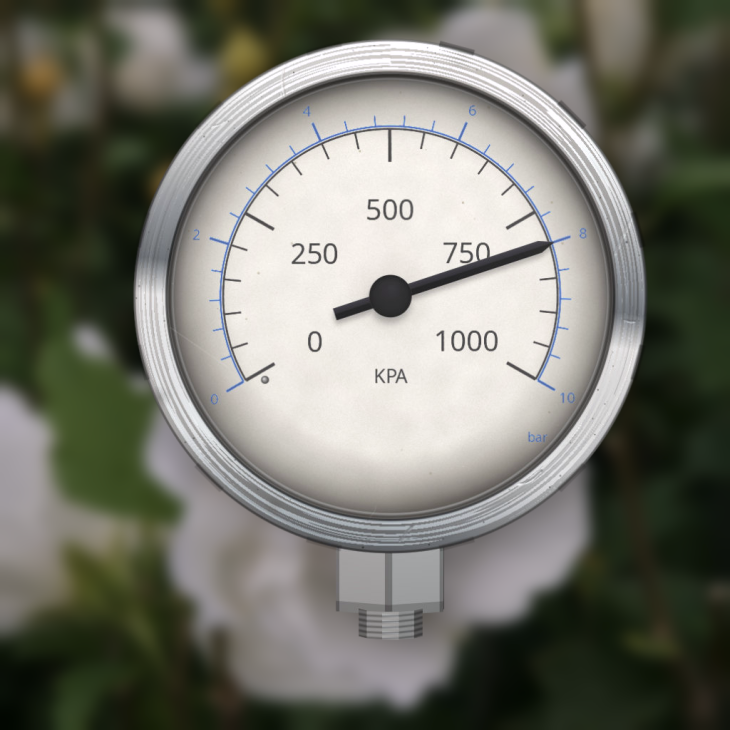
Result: 800 kPa
